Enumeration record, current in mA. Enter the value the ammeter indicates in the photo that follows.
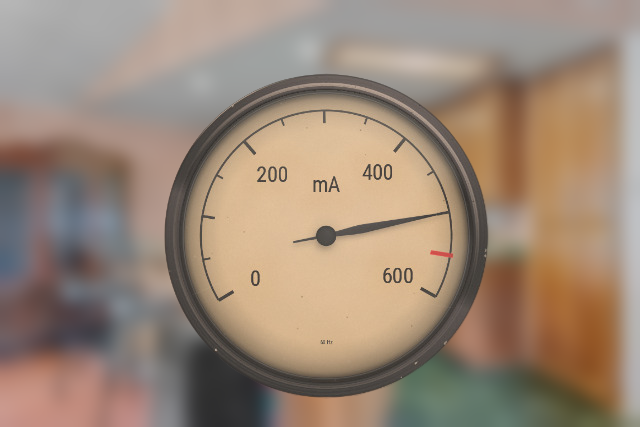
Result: 500 mA
